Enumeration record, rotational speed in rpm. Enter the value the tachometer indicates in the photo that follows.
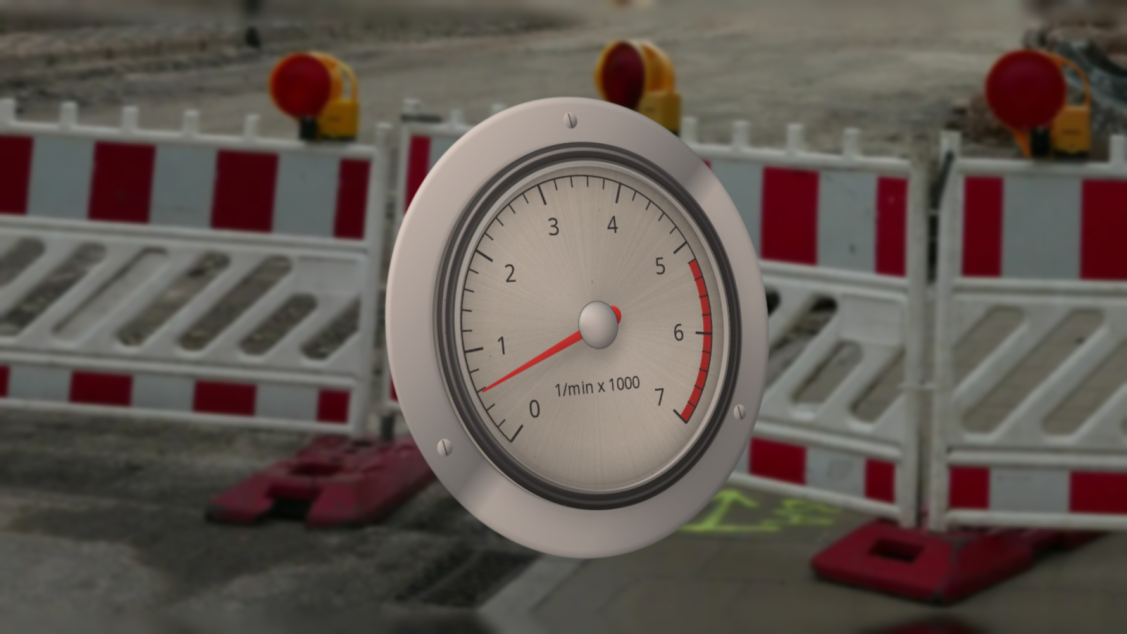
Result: 600 rpm
